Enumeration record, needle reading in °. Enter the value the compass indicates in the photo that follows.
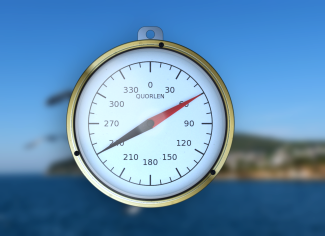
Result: 60 °
